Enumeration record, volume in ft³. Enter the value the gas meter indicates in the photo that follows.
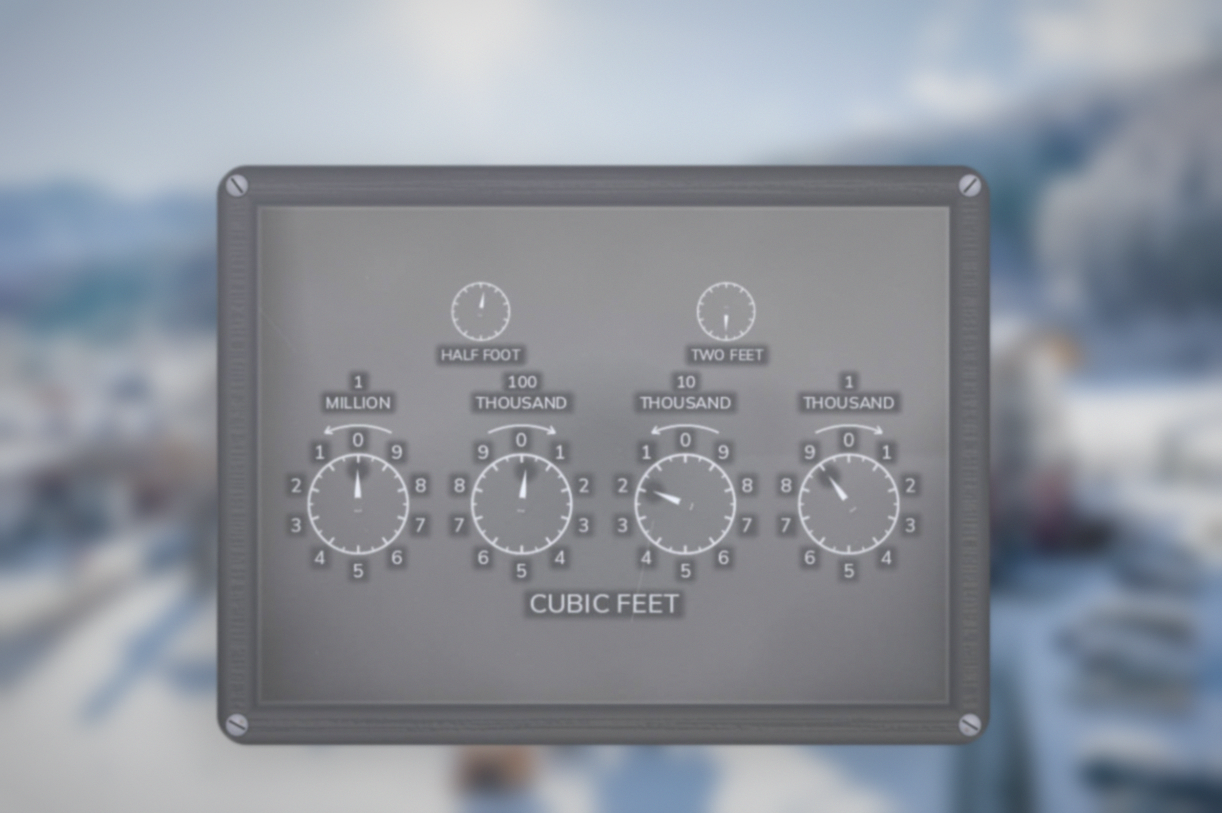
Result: 1900 ft³
